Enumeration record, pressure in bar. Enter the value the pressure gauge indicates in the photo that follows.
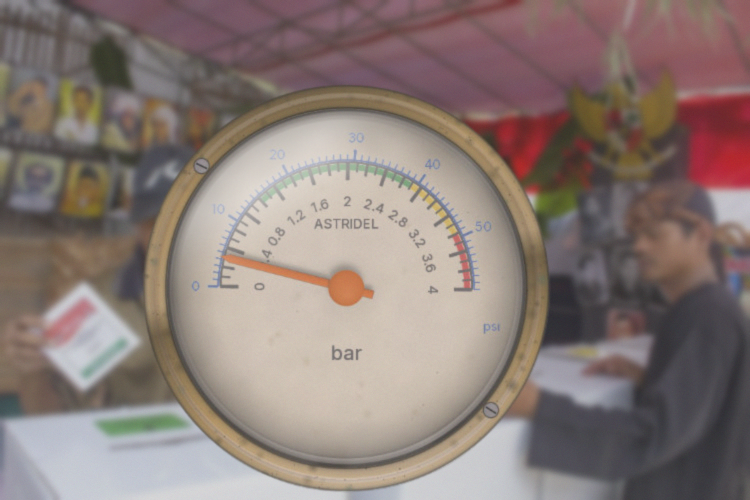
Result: 0.3 bar
